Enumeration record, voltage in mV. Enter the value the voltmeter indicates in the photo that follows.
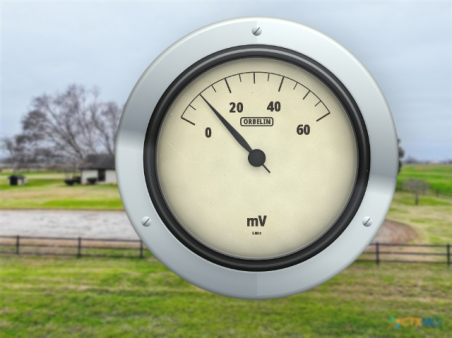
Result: 10 mV
